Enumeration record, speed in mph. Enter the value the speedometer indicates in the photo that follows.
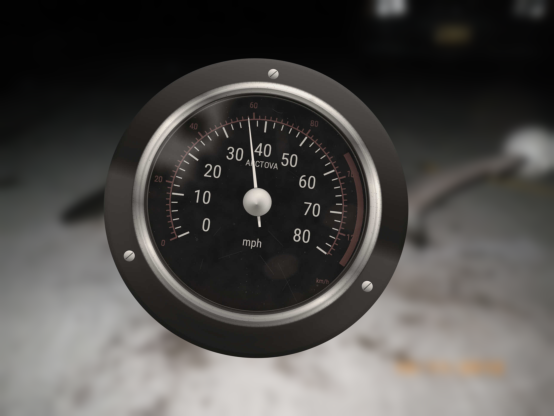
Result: 36 mph
